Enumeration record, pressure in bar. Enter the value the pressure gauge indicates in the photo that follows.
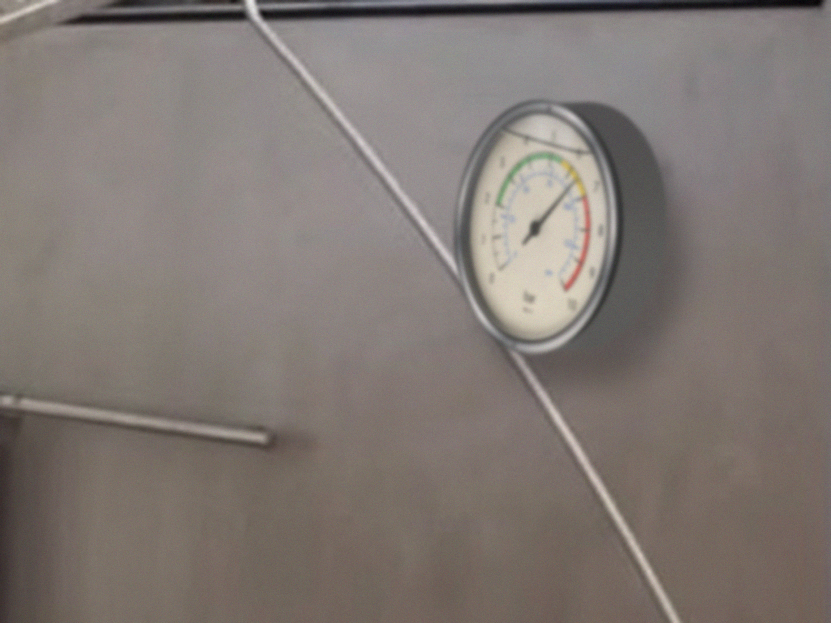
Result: 6.5 bar
